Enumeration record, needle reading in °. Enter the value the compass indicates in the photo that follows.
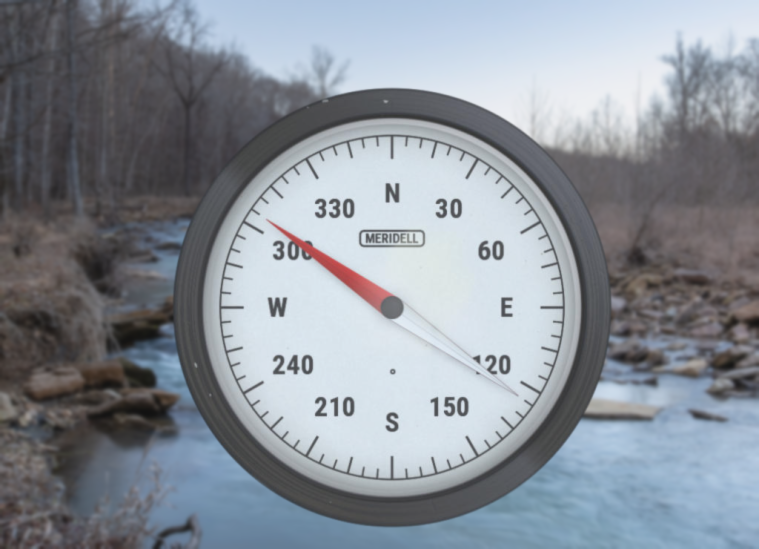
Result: 305 °
